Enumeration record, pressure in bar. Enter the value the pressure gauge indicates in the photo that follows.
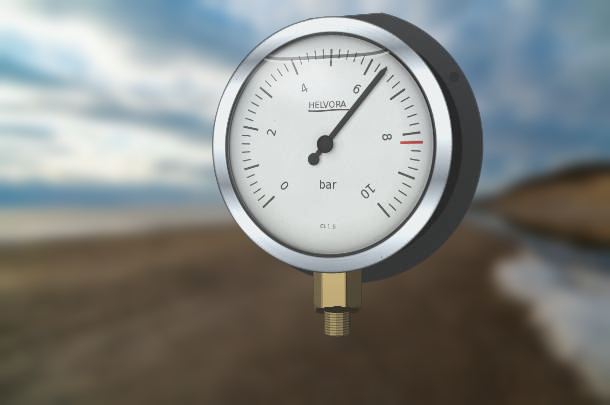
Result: 6.4 bar
